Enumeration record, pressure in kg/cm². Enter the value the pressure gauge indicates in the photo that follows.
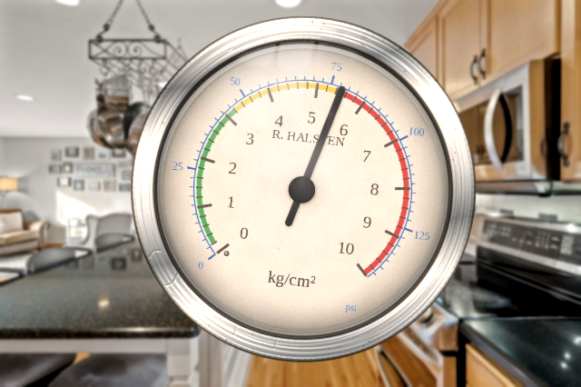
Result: 5.5 kg/cm²
